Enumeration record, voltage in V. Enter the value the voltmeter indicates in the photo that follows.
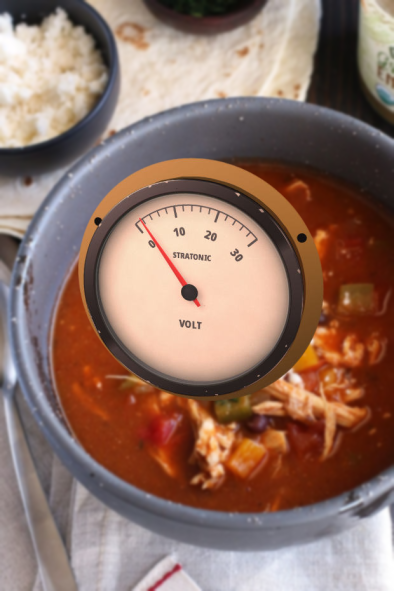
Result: 2 V
